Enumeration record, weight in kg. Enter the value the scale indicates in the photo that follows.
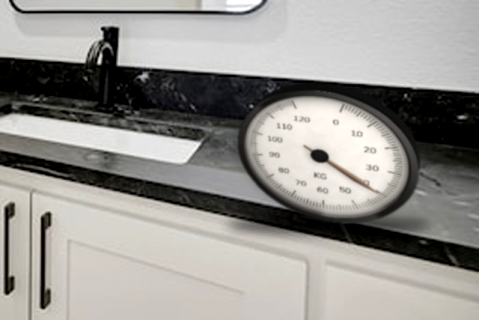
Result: 40 kg
